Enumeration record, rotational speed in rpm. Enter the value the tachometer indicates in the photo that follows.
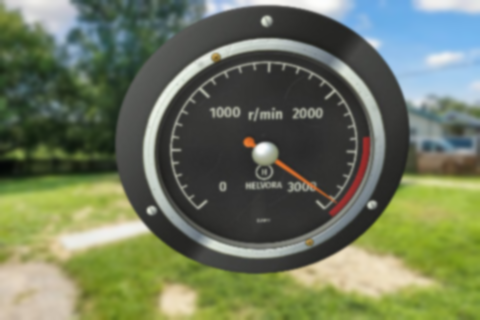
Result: 2900 rpm
